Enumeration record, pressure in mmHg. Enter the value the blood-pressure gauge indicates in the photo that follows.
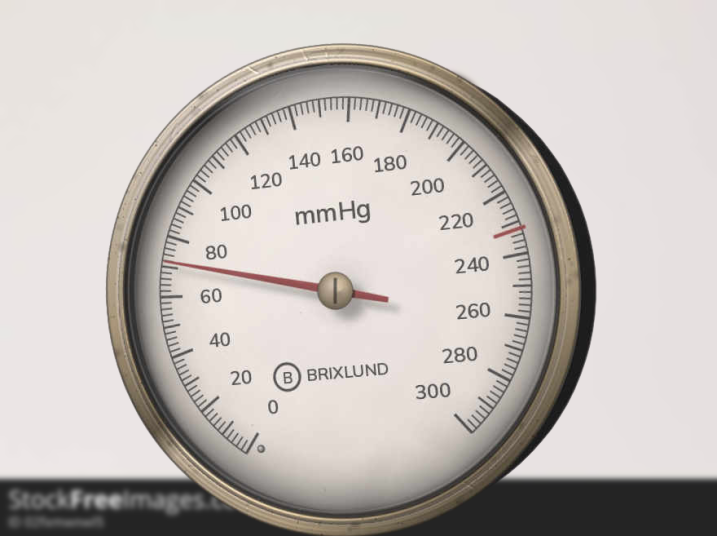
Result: 72 mmHg
